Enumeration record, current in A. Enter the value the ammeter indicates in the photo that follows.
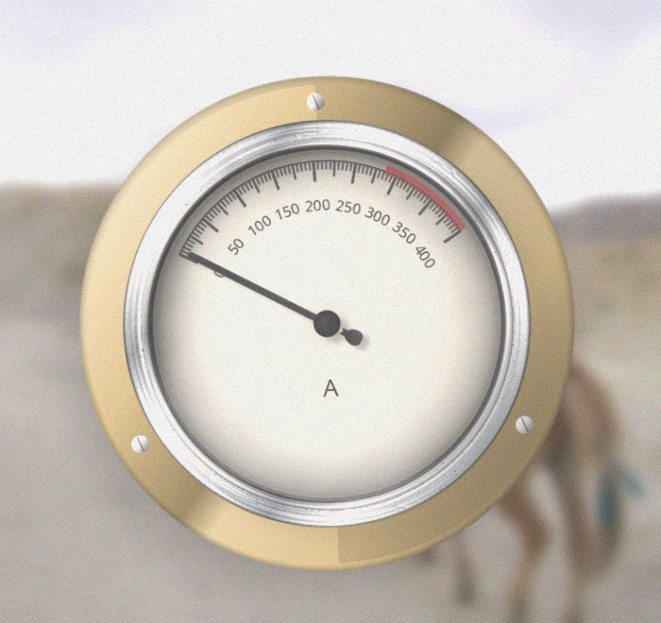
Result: 5 A
